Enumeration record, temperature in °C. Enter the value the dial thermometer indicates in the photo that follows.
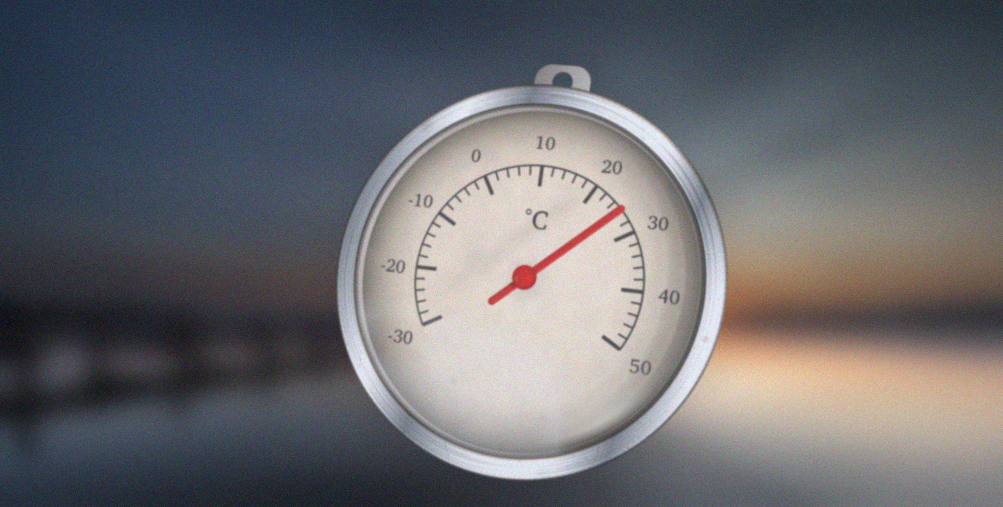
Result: 26 °C
